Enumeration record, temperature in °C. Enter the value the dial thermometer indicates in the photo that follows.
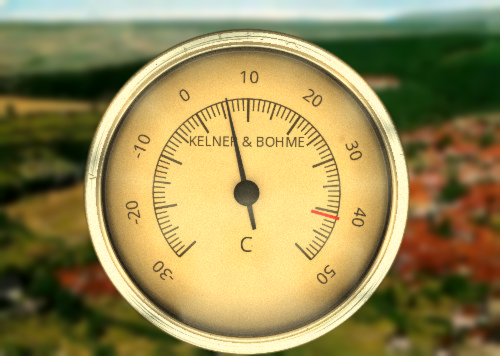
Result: 6 °C
